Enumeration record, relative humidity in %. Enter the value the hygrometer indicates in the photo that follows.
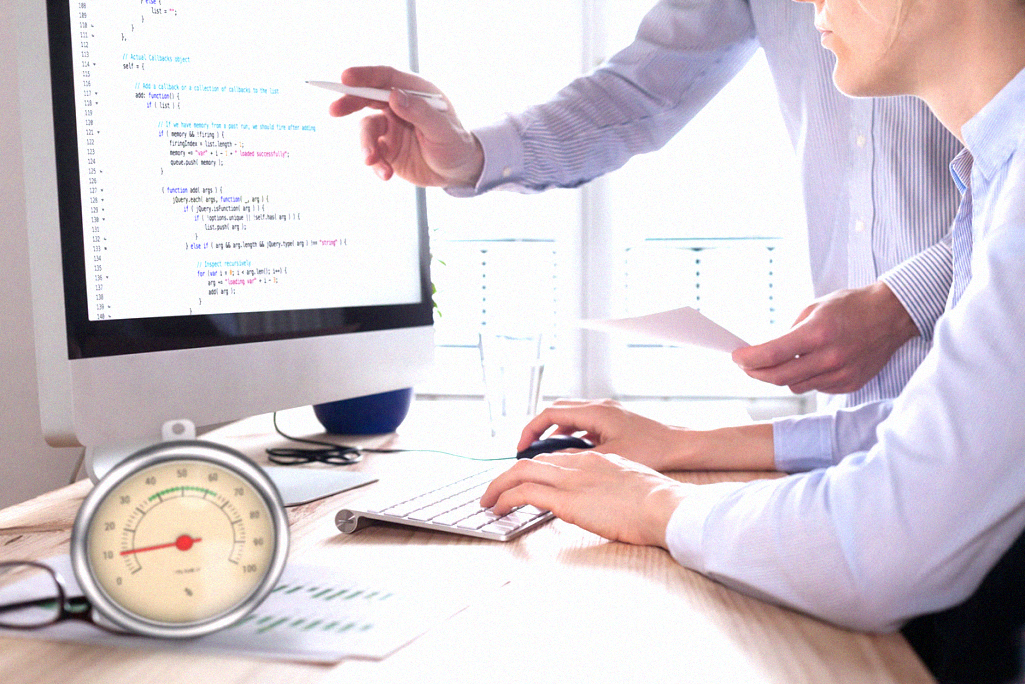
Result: 10 %
